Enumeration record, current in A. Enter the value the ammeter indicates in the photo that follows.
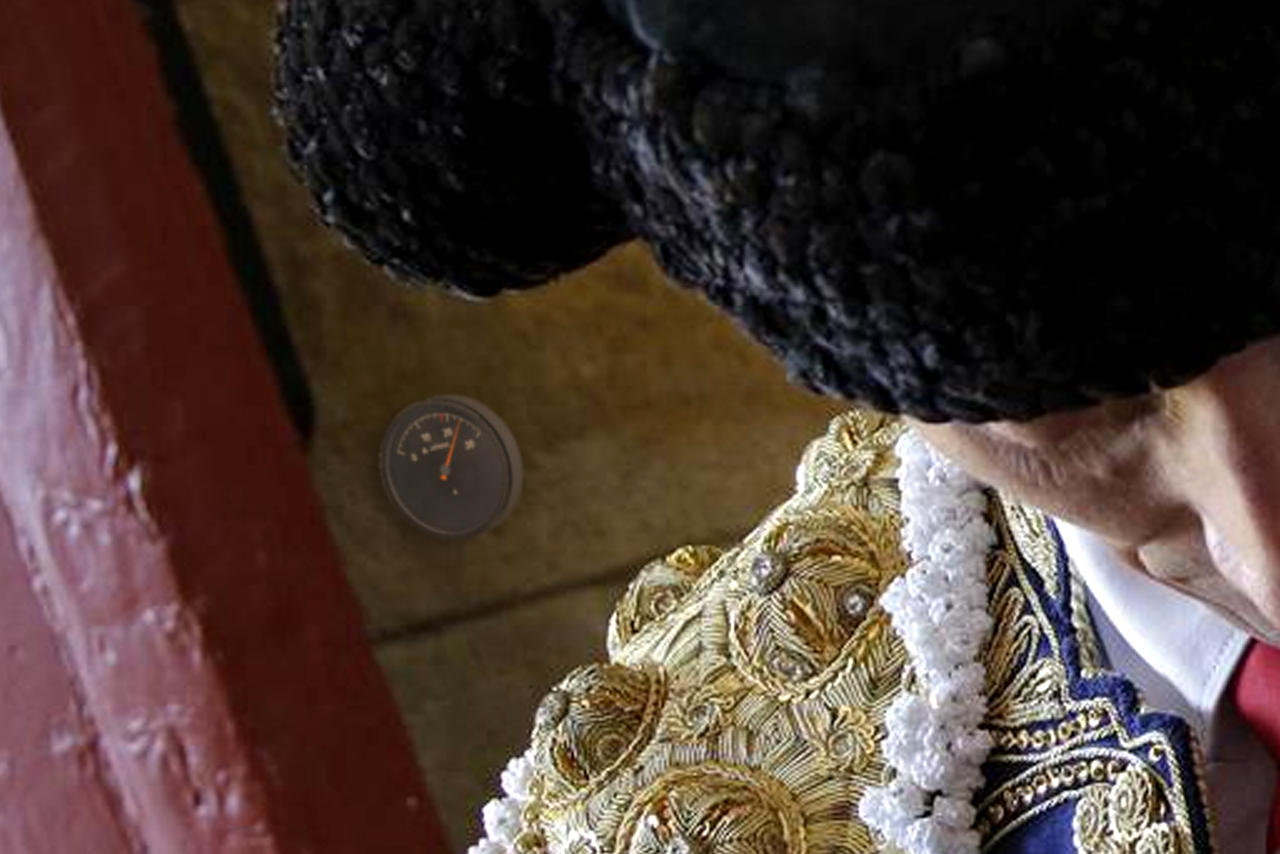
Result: 24 A
